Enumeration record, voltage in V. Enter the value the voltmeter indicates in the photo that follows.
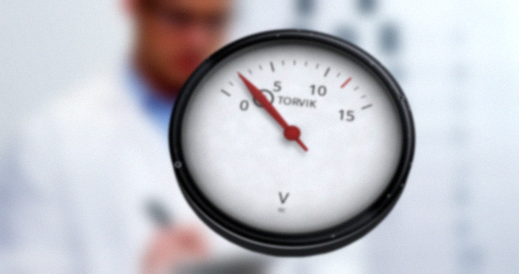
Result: 2 V
